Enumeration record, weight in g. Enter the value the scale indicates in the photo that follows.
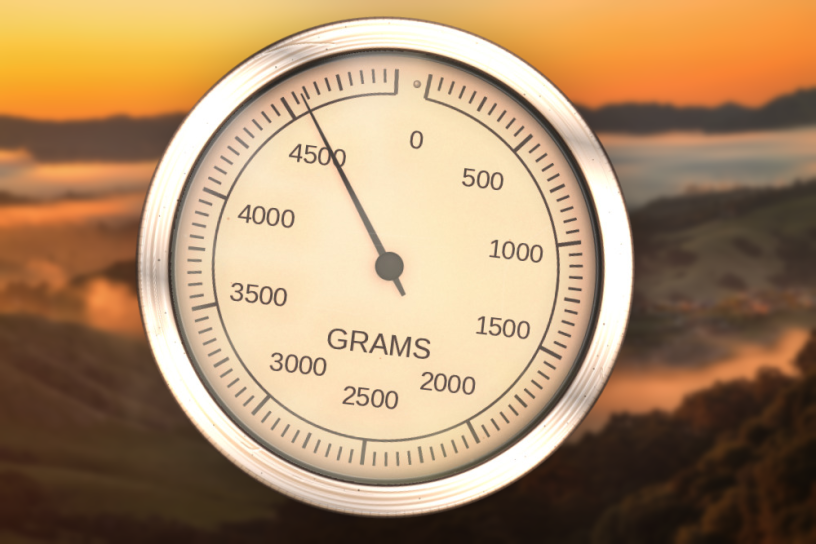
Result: 4575 g
